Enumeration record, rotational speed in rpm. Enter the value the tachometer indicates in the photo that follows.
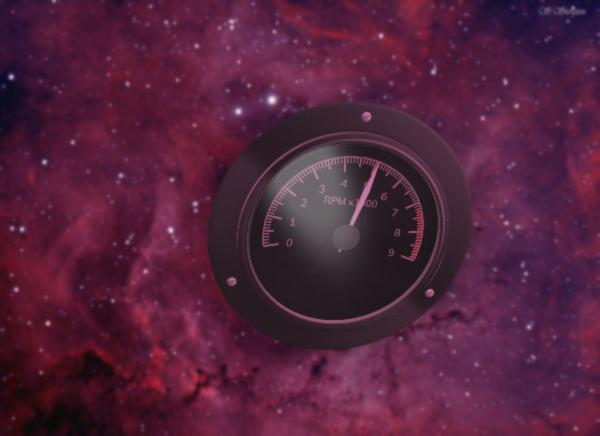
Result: 5000 rpm
